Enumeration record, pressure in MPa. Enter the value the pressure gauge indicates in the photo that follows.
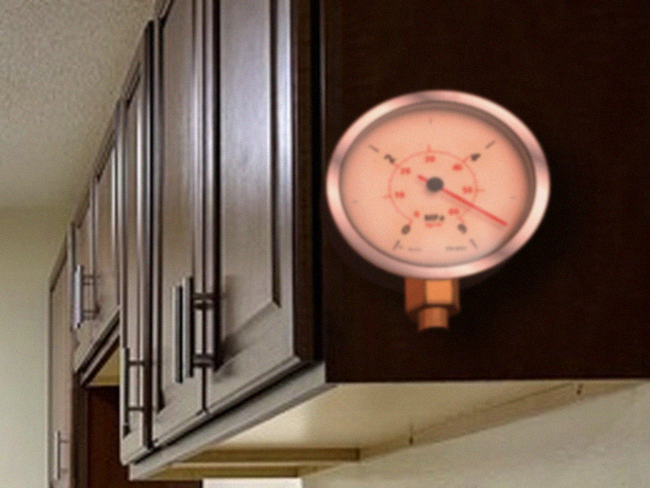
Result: 5.5 MPa
